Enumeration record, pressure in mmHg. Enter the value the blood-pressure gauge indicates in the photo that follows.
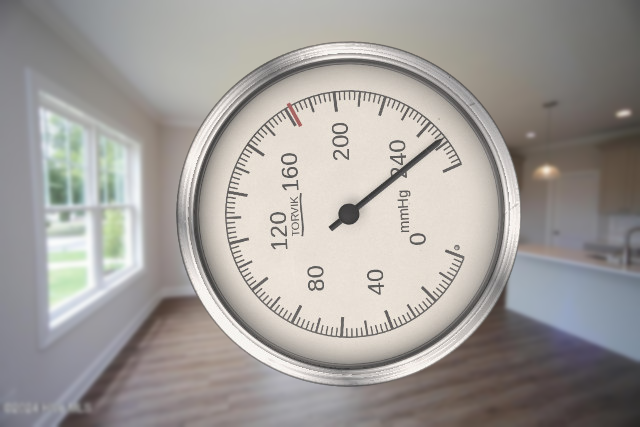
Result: 248 mmHg
